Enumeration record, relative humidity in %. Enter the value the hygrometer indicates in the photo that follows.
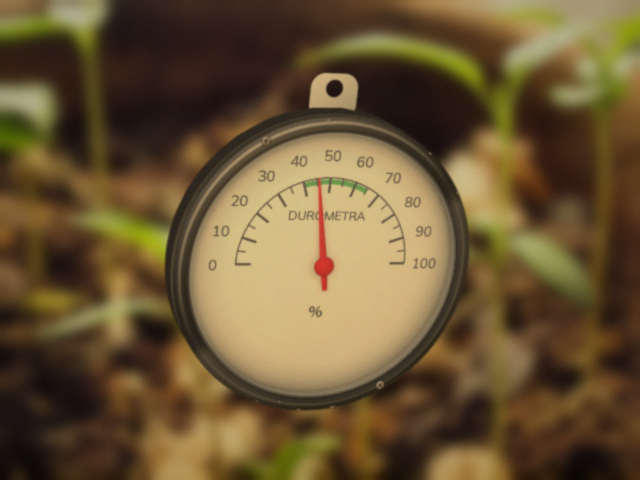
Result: 45 %
